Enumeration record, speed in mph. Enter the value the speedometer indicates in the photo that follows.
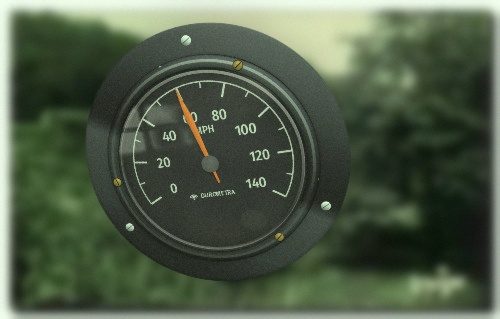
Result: 60 mph
